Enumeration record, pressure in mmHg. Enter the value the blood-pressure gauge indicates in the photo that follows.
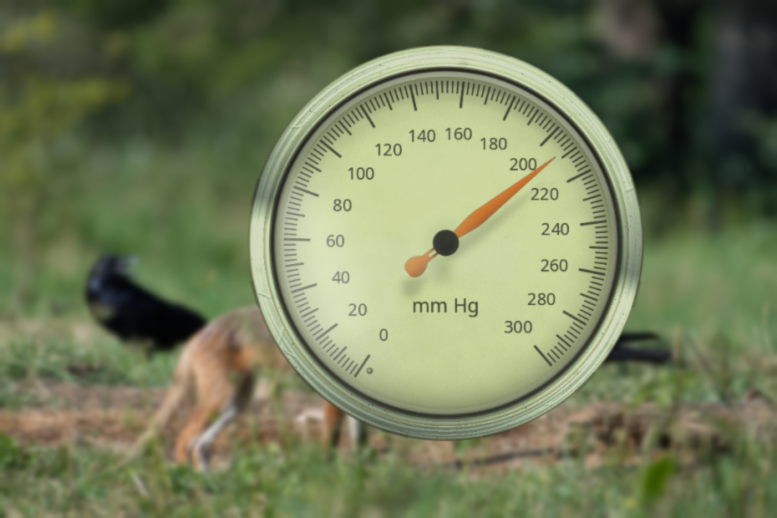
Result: 208 mmHg
